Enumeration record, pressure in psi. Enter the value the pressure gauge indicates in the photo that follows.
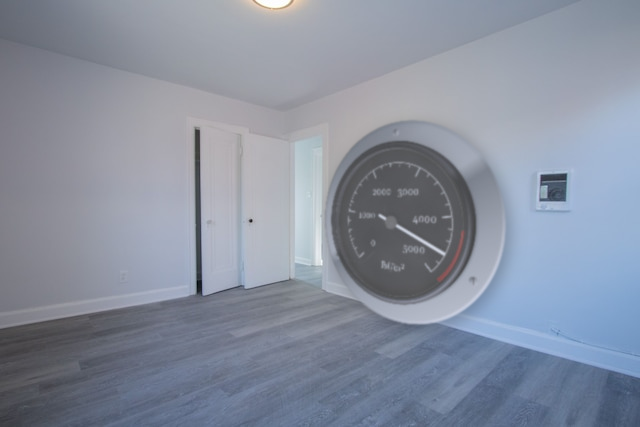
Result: 4600 psi
